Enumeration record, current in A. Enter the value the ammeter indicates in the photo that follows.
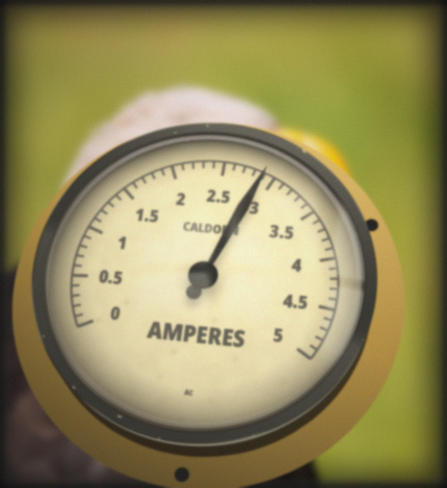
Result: 2.9 A
